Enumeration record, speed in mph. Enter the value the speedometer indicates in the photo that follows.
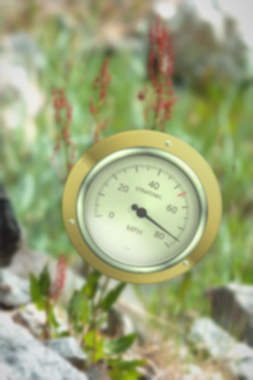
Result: 75 mph
